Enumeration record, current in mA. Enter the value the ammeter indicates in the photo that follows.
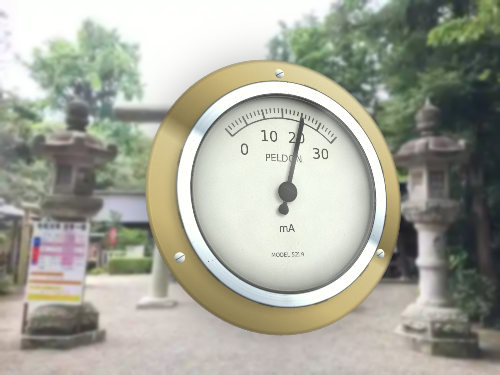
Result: 20 mA
